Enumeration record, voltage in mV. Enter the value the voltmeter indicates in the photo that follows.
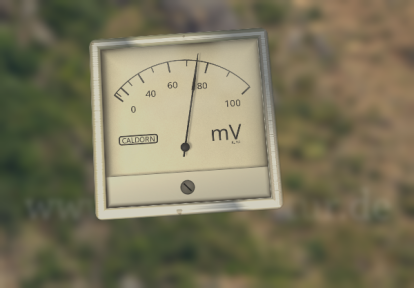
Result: 75 mV
